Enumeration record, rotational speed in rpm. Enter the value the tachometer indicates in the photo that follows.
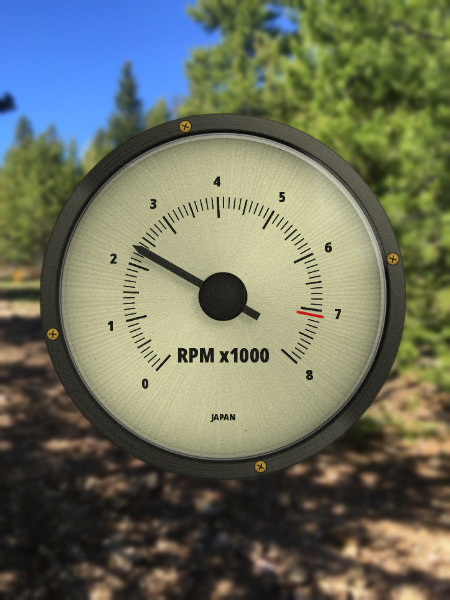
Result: 2300 rpm
